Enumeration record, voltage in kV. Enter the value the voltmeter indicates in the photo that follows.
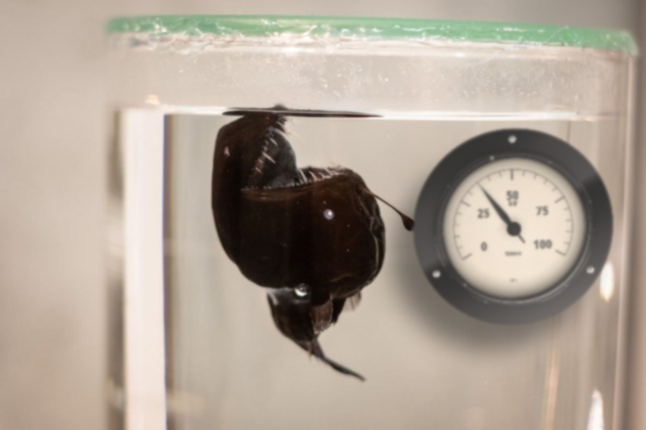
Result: 35 kV
